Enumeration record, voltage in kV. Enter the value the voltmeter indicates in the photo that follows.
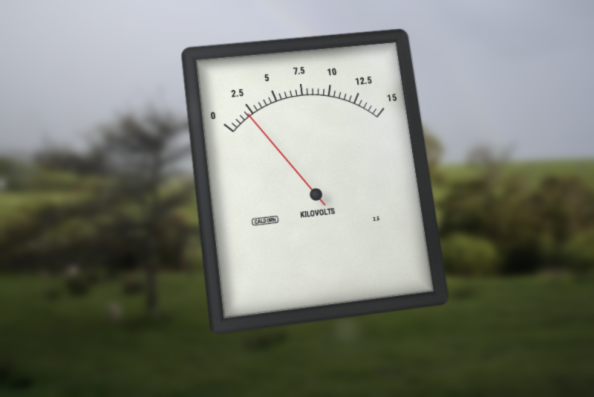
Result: 2 kV
